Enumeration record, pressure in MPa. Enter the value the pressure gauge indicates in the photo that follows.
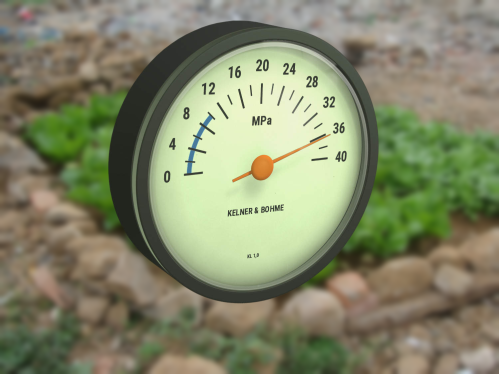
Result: 36 MPa
